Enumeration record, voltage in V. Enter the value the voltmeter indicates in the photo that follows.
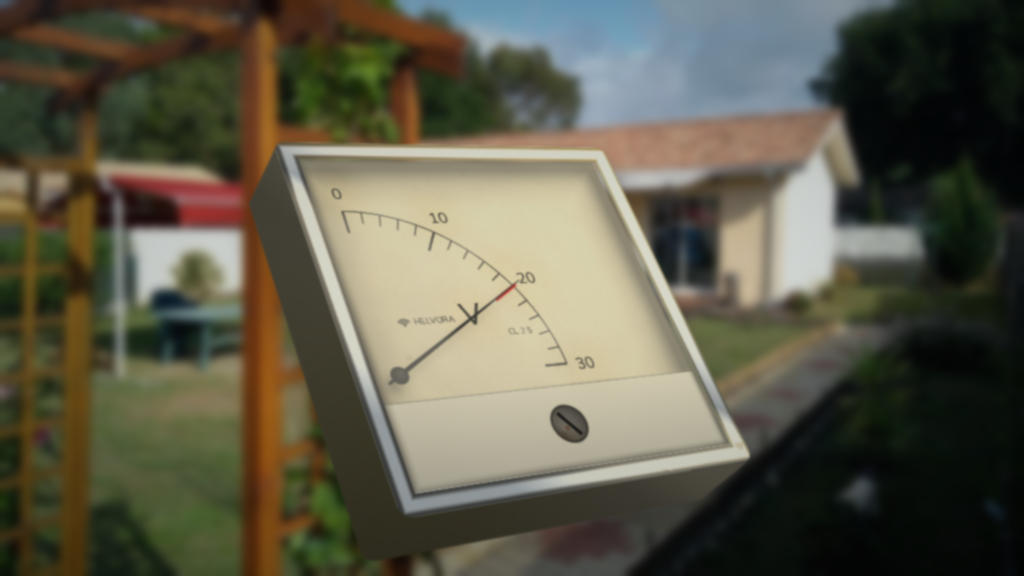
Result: 20 V
